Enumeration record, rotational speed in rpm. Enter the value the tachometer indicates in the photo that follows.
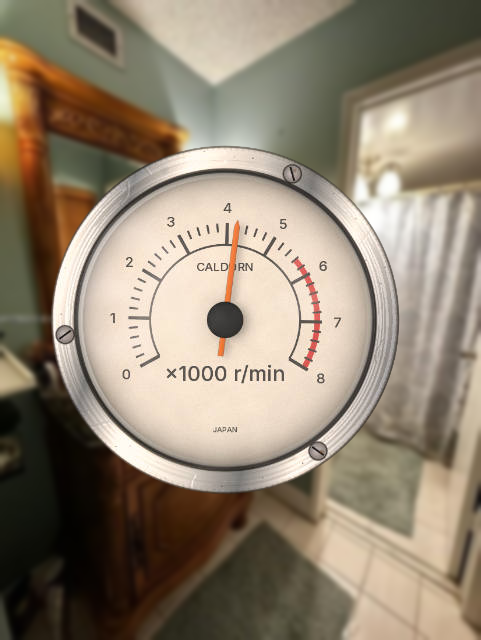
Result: 4200 rpm
